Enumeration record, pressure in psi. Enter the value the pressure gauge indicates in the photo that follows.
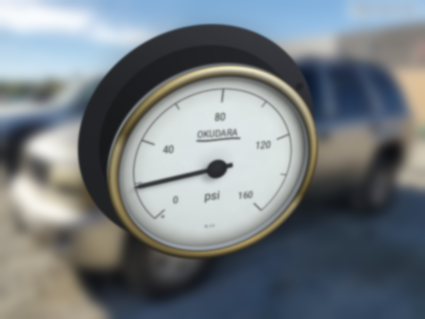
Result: 20 psi
